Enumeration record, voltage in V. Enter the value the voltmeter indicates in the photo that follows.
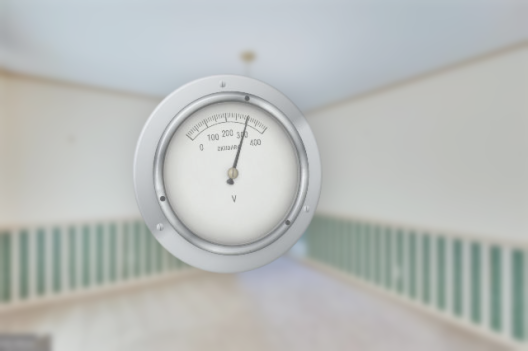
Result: 300 V
